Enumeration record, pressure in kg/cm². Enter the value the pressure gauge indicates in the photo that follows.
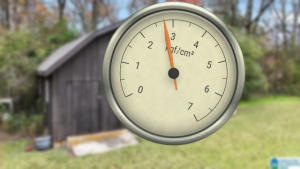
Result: 2.75 kg/cm²
